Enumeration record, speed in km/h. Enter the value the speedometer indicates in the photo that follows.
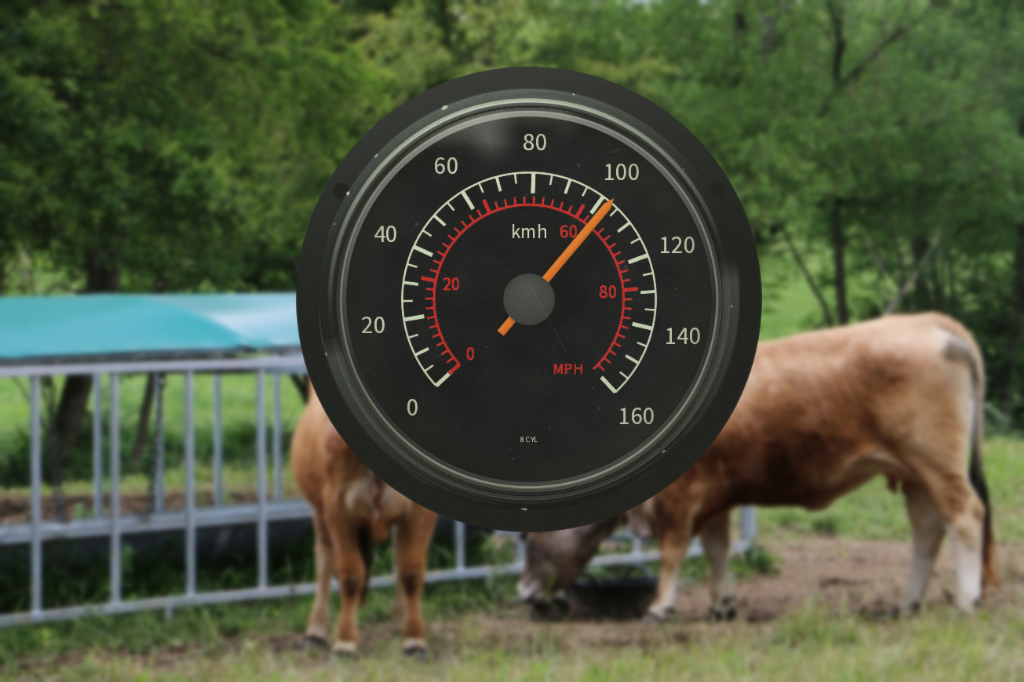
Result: 102.5 km/h
